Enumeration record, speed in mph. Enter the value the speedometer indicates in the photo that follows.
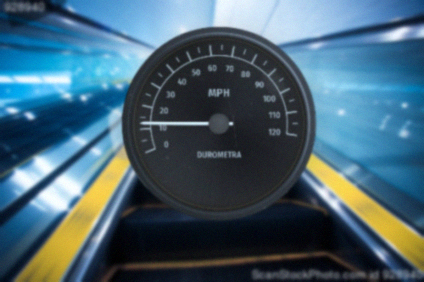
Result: 12.5 mph
